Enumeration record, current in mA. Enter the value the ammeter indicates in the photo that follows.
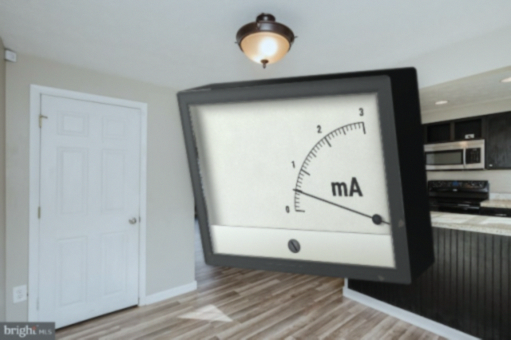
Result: 0.5 mA
